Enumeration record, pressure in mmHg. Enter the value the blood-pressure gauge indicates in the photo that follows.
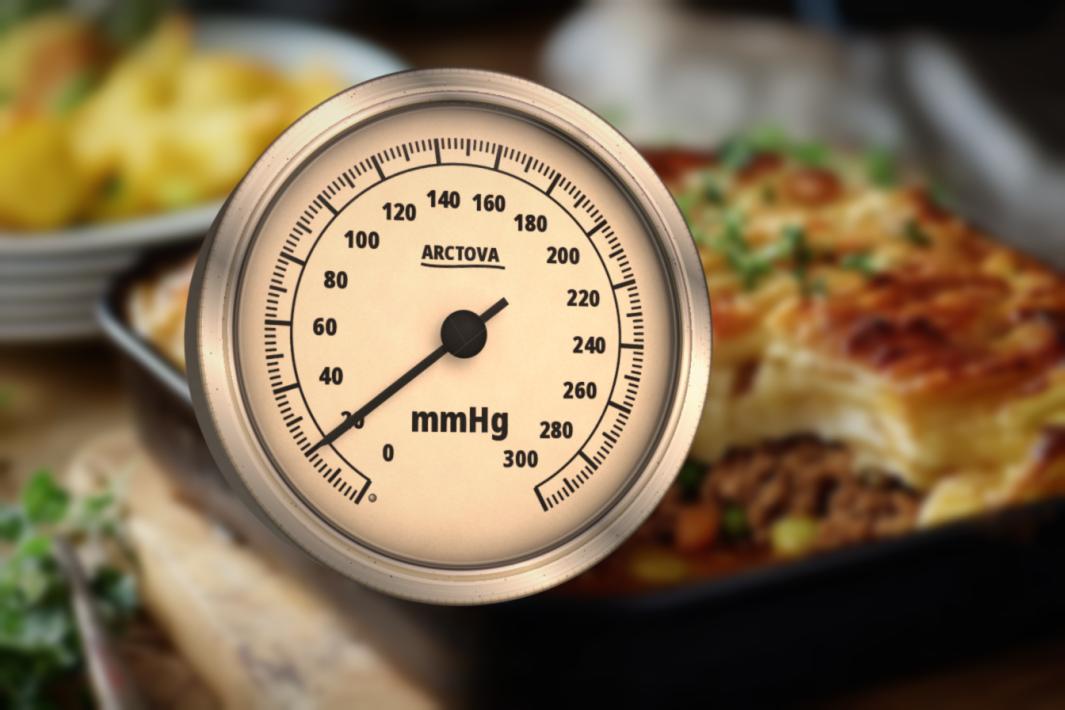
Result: 20 mmHg
